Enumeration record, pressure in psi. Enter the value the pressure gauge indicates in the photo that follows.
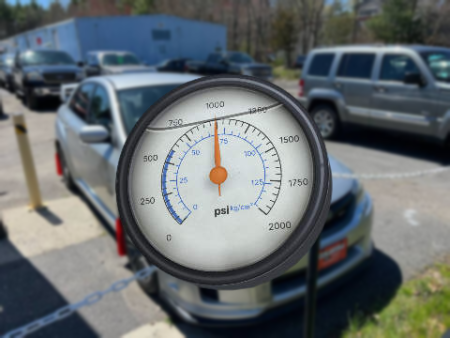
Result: 1000 psi
